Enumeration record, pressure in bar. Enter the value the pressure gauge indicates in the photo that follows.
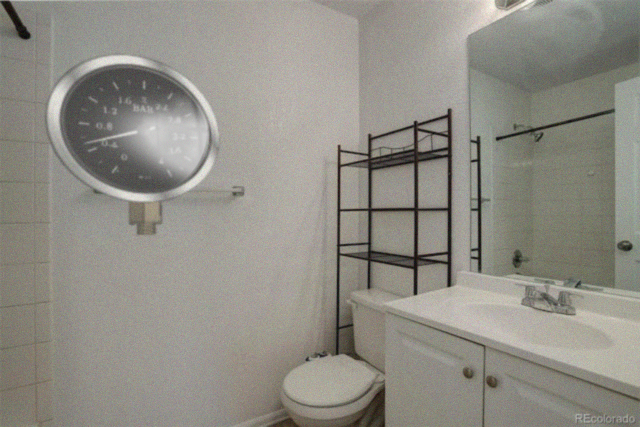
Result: 0.5 bar
